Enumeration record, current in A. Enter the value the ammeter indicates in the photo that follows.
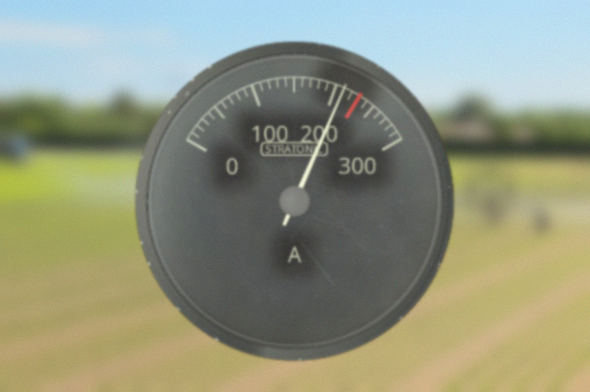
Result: 210 A
